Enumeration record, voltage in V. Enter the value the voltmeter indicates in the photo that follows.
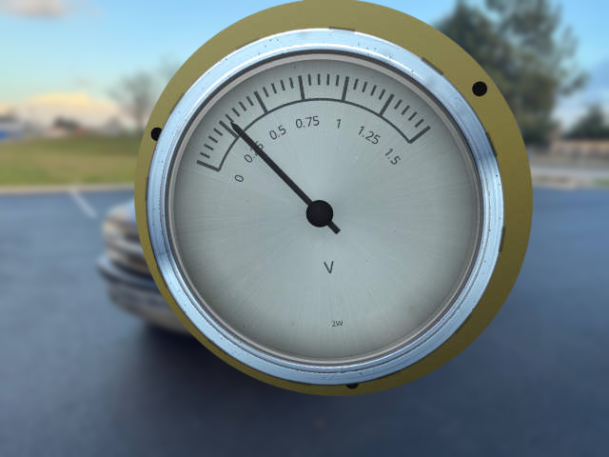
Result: 0.3 V
